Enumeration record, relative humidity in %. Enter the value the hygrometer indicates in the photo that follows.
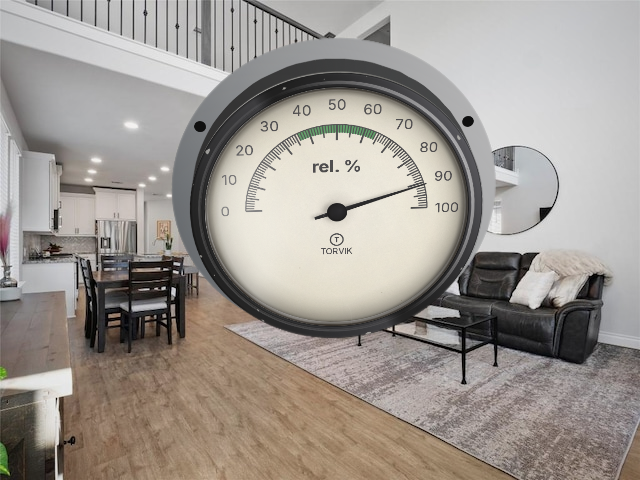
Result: 90 %
